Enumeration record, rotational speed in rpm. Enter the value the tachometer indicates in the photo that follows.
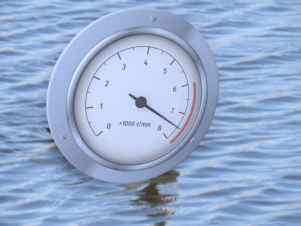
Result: 7500 rpm
